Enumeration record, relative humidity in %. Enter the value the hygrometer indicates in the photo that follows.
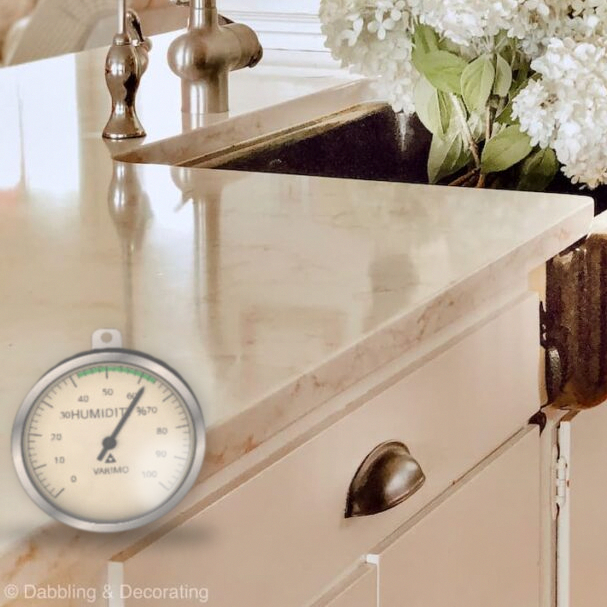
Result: 62 %
